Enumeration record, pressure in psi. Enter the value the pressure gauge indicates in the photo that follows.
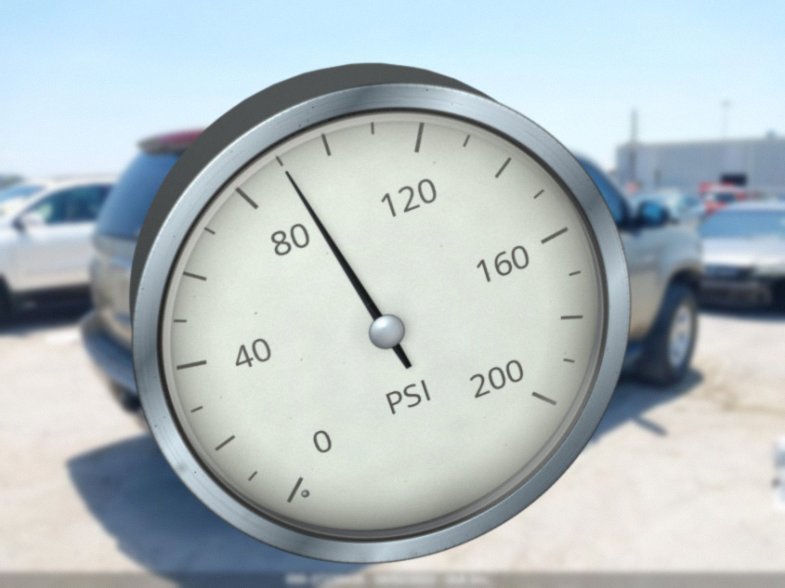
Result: 90 psi
